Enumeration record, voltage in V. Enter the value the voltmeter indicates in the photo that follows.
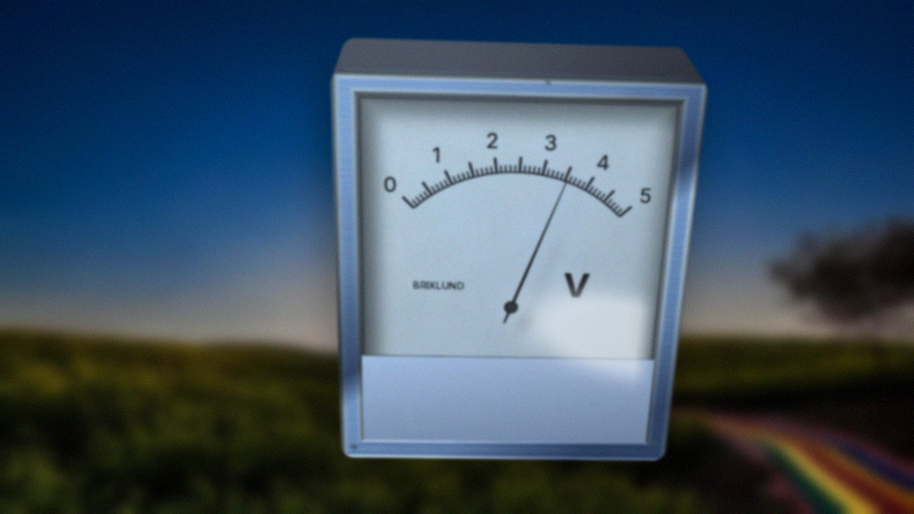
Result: 3.5 V
